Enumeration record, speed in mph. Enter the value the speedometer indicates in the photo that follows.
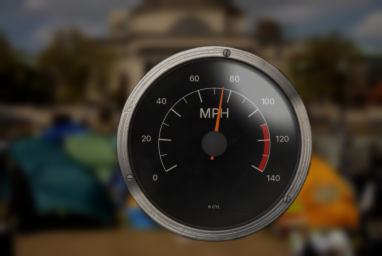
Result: 75 mph
